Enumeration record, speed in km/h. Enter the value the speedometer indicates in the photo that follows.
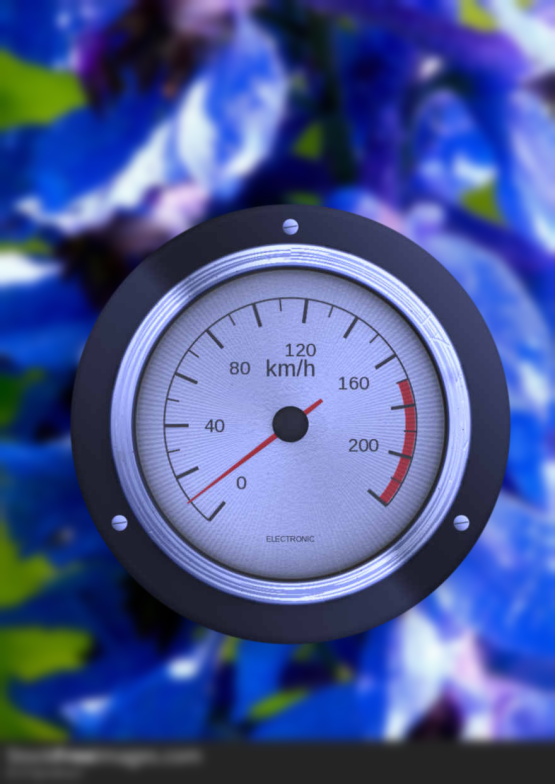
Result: 10 km/h
